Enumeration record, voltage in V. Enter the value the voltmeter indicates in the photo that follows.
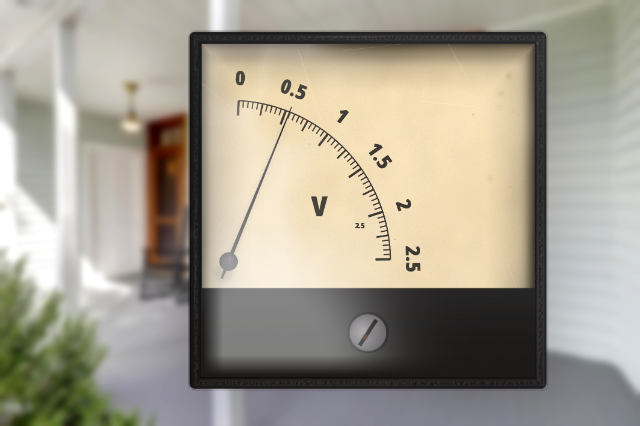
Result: 0.55 V
